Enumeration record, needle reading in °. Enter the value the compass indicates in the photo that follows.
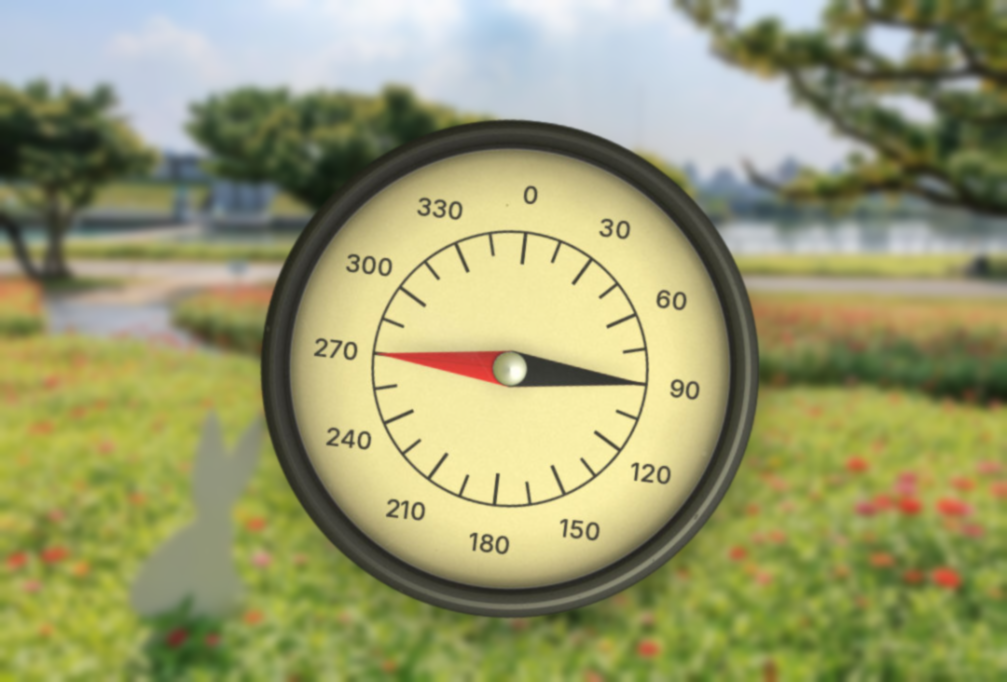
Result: 270 °
